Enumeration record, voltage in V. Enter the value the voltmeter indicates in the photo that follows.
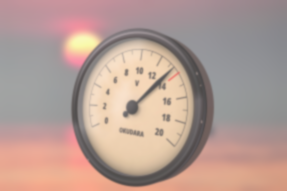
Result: 13.5 V
